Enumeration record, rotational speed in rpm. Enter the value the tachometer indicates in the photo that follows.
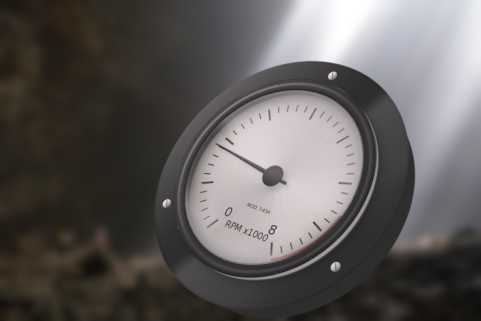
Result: 1800 rpm
